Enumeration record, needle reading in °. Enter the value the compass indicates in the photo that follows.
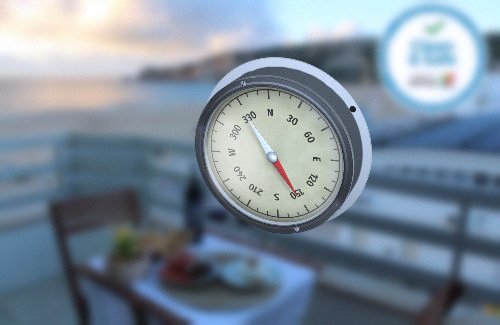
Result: 150 °
